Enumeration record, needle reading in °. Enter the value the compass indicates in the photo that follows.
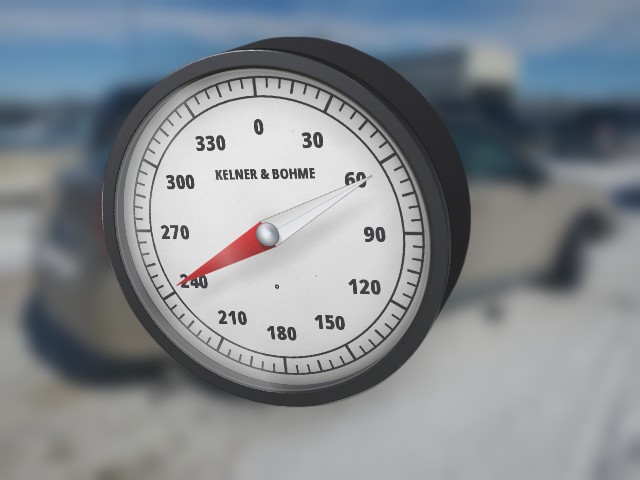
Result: 242.5 °
